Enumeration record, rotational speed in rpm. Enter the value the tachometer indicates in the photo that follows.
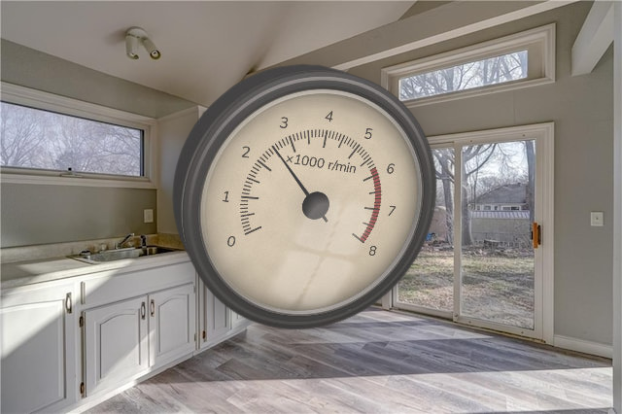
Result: 2500 rpm
